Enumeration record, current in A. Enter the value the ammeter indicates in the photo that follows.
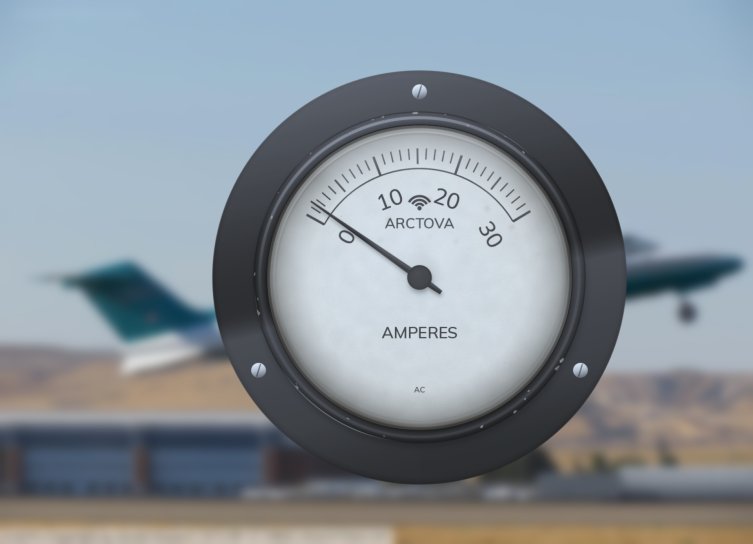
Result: 1.5 A
